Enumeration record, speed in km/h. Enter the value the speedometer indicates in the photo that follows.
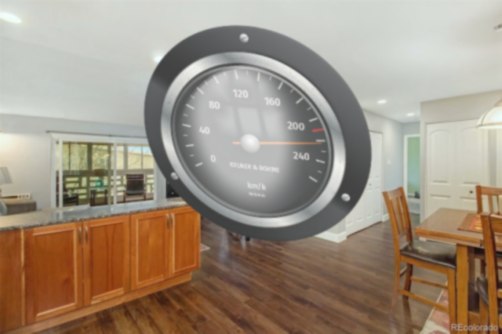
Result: 220 km/h
